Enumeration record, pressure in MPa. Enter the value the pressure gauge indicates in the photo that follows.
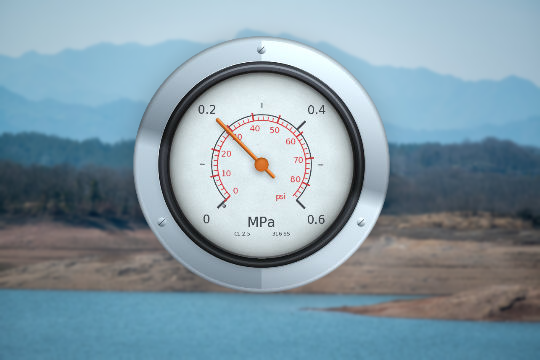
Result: 0.2 MPa
